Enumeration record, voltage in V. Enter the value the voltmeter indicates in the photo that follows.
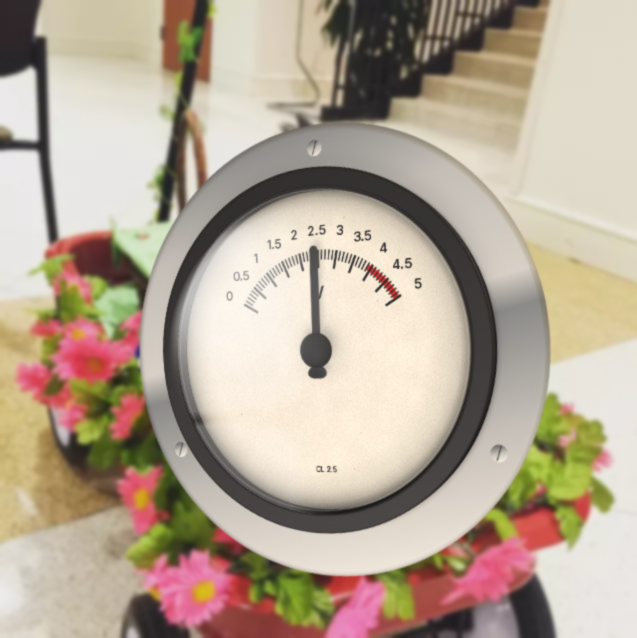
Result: 2.5 V
